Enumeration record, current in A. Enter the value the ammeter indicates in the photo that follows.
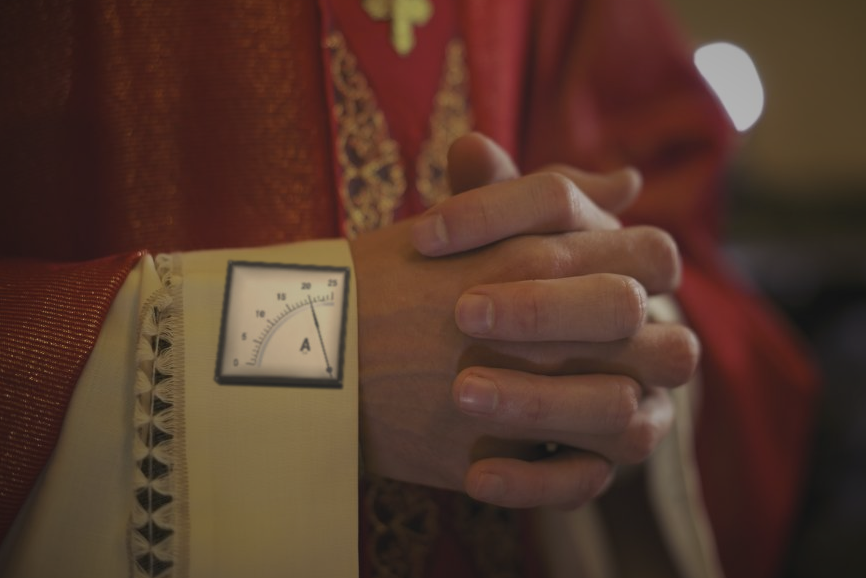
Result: 20 A
